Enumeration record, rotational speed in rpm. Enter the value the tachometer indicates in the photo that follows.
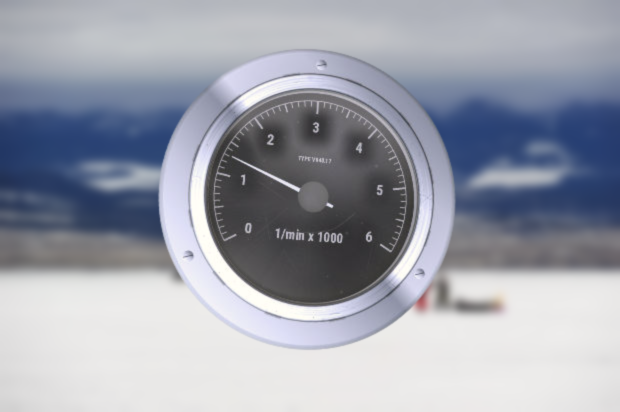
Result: 1300 rpm
